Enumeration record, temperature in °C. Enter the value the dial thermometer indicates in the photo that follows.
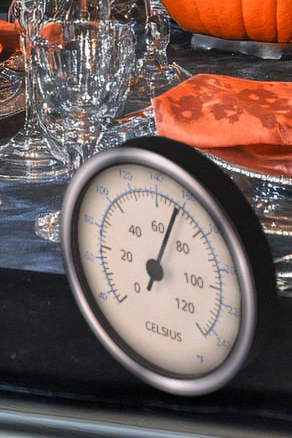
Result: 70 °C
